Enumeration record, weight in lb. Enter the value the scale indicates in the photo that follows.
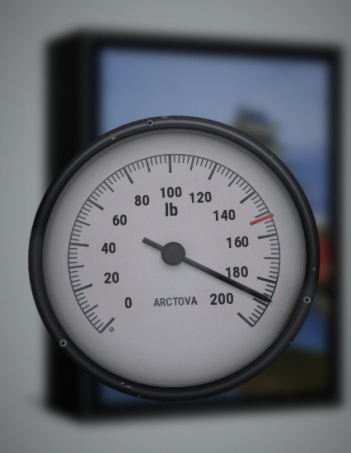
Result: 188 lb
